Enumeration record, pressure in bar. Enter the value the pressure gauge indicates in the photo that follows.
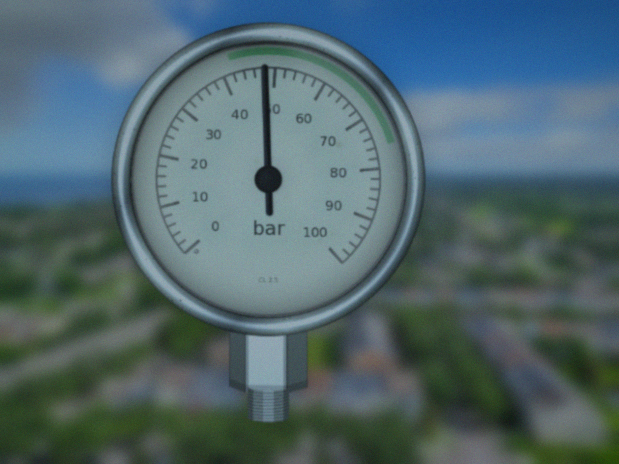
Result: 48 bar
